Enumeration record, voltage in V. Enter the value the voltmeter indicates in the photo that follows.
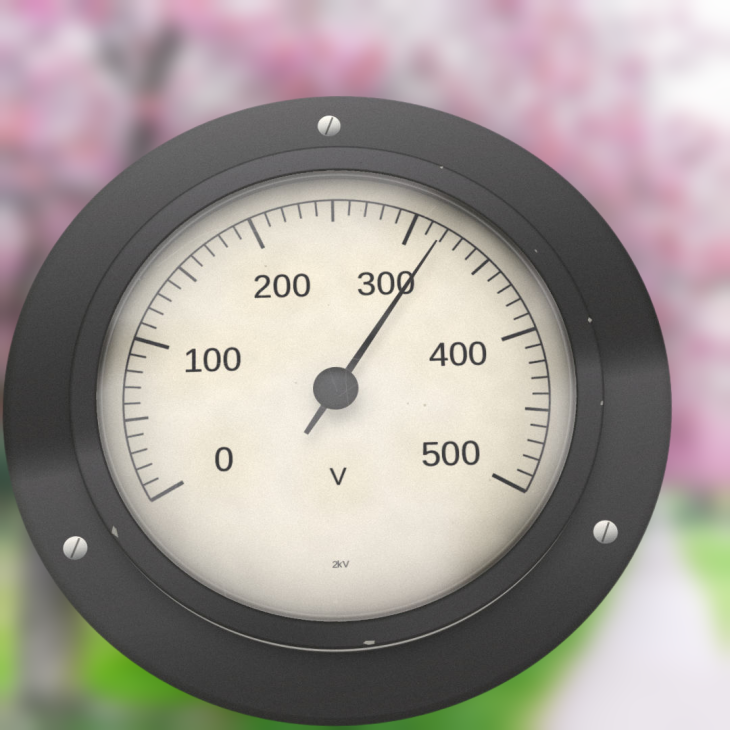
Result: 320 V
